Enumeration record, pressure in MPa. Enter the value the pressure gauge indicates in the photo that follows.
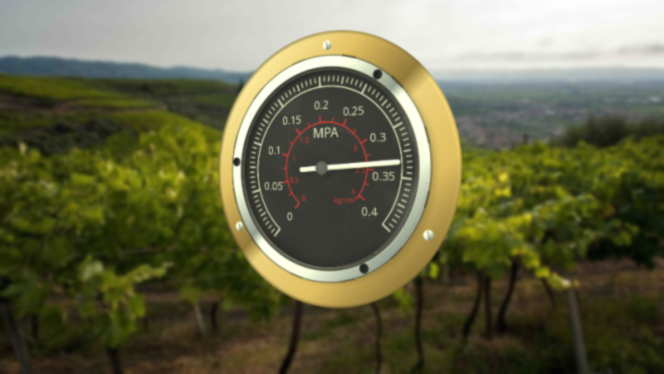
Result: 0.335 MPa
